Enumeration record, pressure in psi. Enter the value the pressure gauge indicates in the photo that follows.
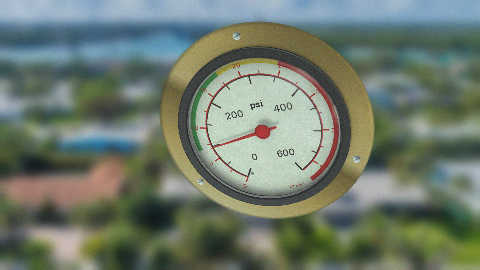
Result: 100 psi
